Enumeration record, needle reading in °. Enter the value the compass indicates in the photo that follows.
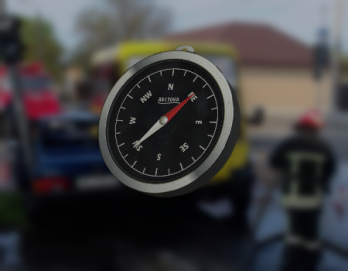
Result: 45 °
